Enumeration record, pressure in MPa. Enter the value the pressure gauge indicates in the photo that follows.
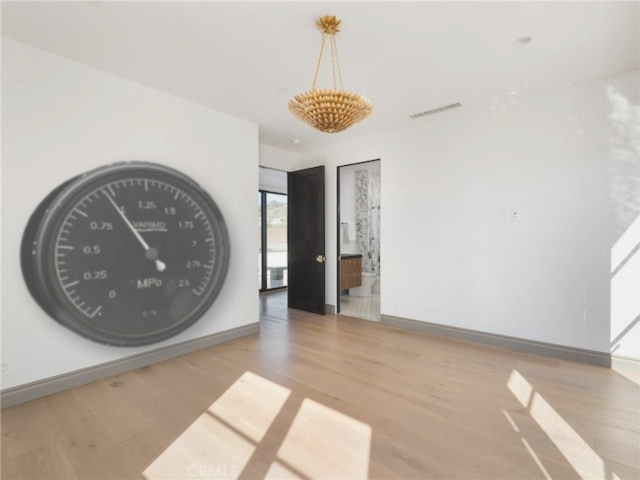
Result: 0.95 MPa
